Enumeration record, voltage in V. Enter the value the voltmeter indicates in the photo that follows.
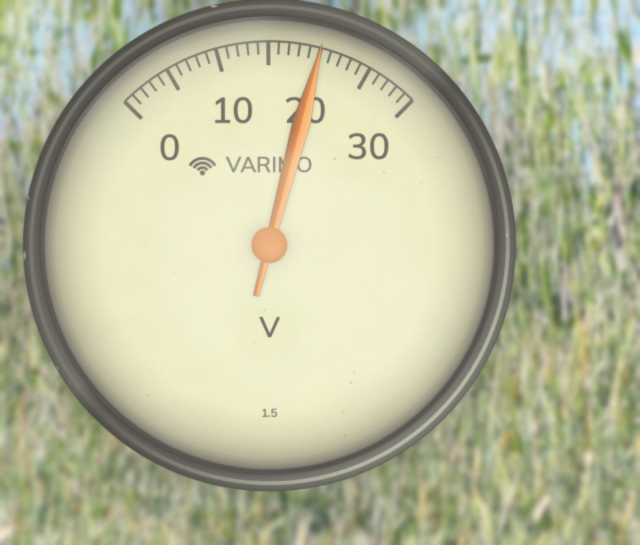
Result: 20 V
